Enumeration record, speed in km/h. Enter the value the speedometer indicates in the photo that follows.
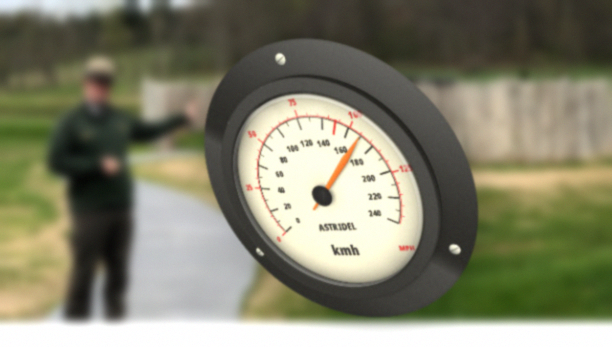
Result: 170 km/h
